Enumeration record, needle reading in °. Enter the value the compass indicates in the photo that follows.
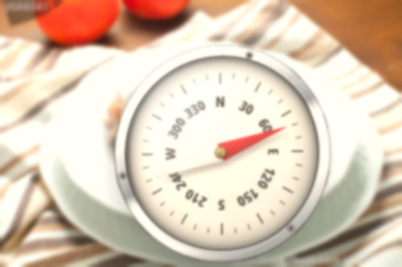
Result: 70 °
